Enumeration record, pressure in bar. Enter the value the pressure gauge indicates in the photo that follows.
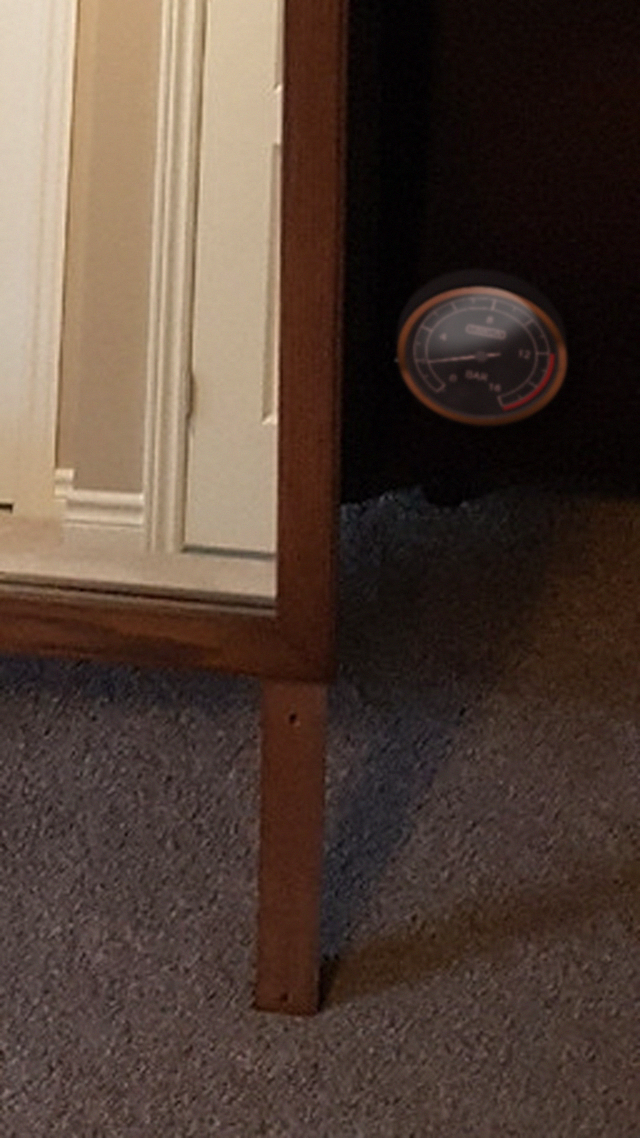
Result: 2 bar
